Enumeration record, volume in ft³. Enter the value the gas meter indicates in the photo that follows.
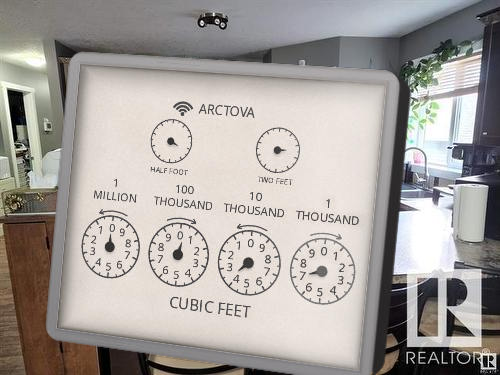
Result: 3700 ft³
